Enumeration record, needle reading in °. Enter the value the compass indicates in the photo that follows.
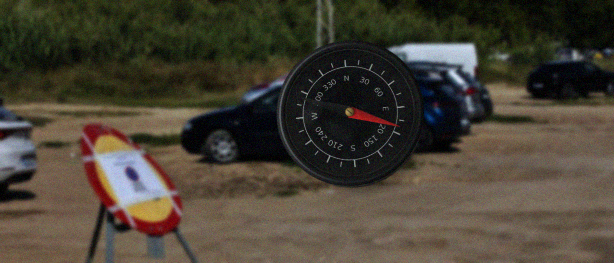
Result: 112.5 °
